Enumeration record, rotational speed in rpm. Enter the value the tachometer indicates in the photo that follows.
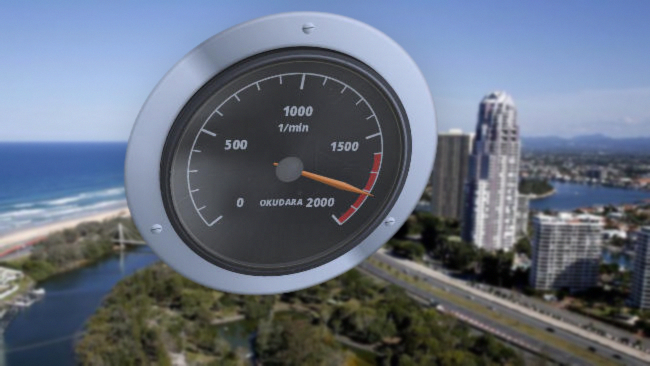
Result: 1800 rpm
